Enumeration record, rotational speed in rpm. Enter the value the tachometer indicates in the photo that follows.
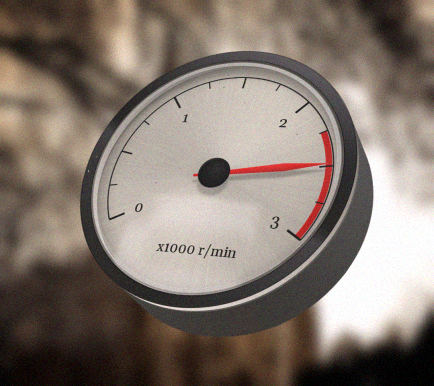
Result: 2500 rpm
